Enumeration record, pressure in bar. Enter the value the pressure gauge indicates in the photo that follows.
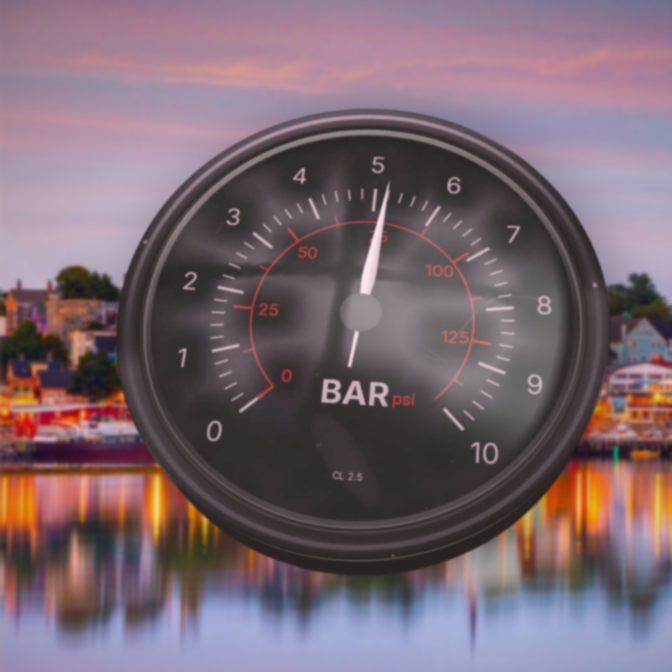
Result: 5.2 bar
